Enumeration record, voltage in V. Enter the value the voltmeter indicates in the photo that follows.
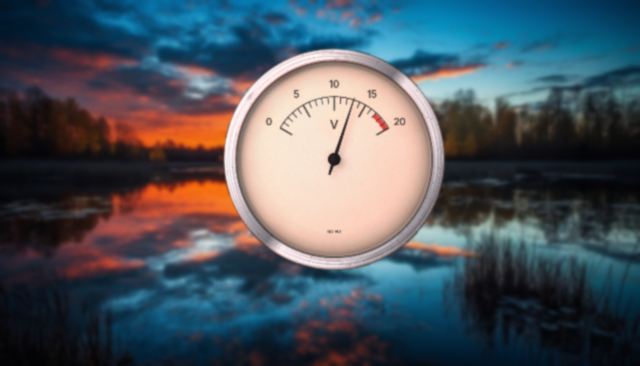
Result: 13 V
